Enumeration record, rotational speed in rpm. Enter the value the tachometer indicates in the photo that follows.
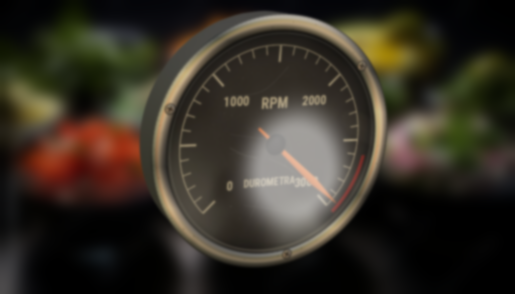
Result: 2950 rpm
